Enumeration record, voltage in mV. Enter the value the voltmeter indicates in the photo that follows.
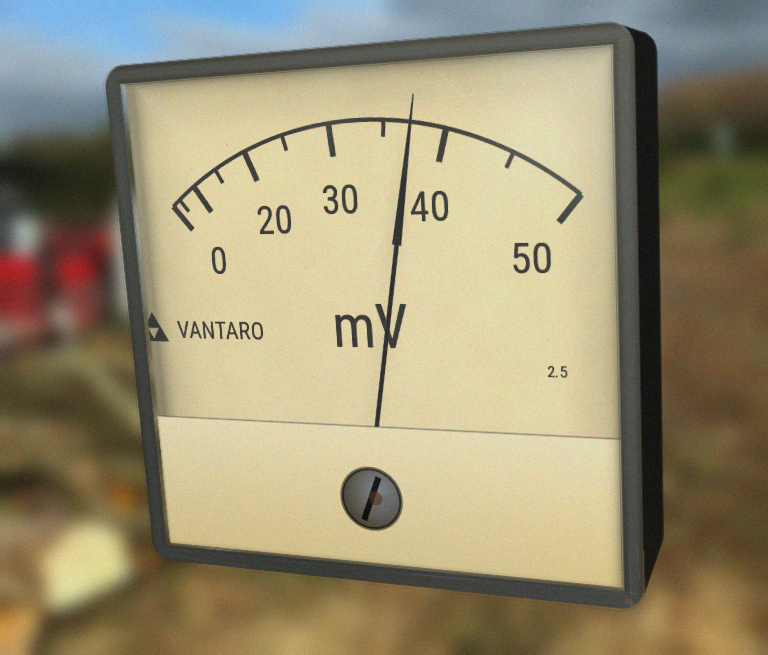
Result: 37.5 mV
